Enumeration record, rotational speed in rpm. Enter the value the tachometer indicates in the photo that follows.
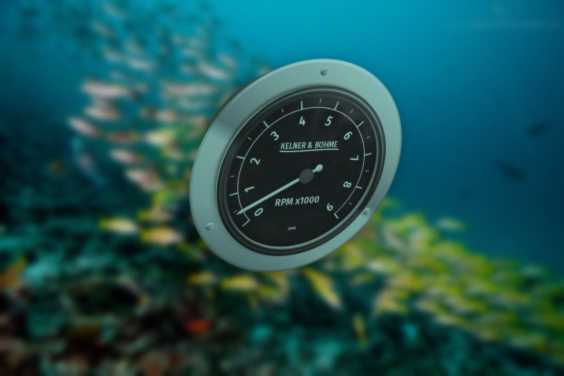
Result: 500 rpm
